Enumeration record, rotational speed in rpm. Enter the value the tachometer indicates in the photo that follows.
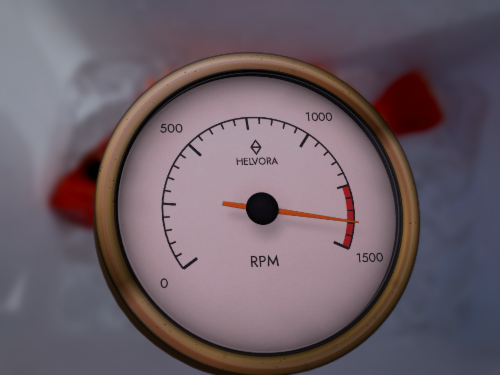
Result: 1400 rpm
